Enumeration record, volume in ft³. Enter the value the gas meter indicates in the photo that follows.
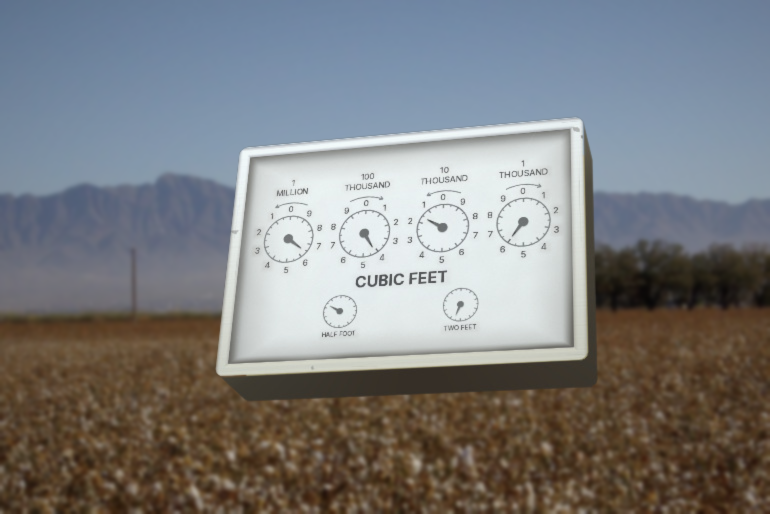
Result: 641600 ft³
